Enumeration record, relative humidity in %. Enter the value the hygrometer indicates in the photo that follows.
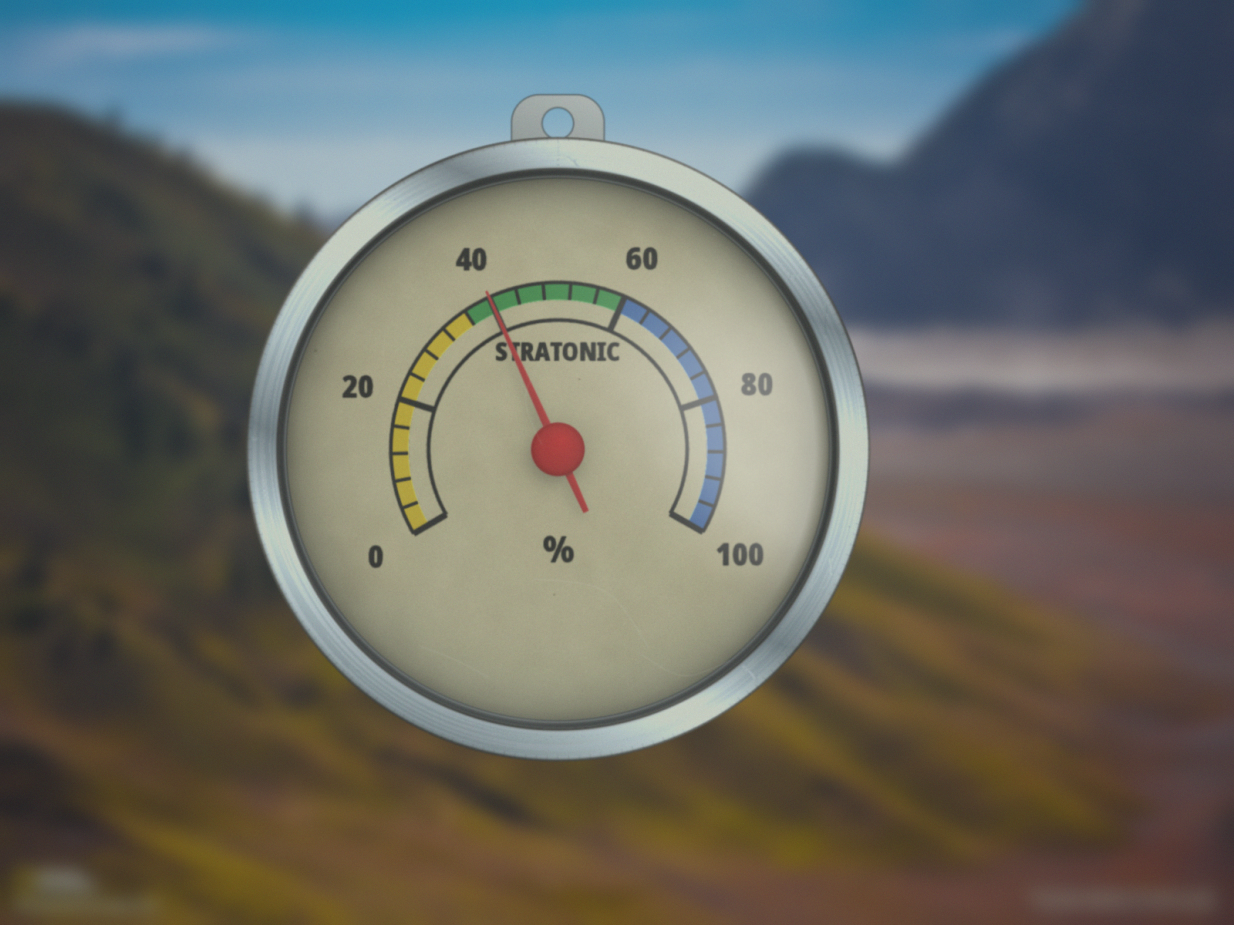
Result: 40 %
